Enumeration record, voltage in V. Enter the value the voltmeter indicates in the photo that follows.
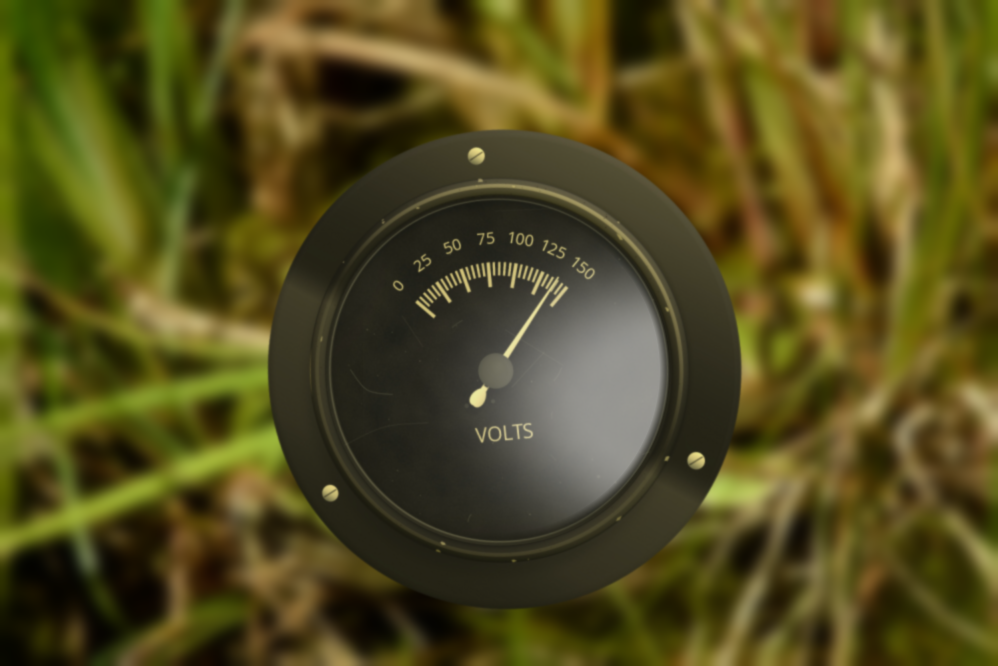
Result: 140 V
